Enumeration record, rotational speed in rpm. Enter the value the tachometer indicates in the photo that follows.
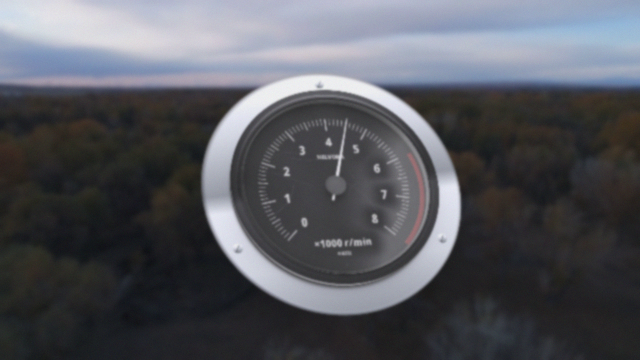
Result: 4500 rpm
